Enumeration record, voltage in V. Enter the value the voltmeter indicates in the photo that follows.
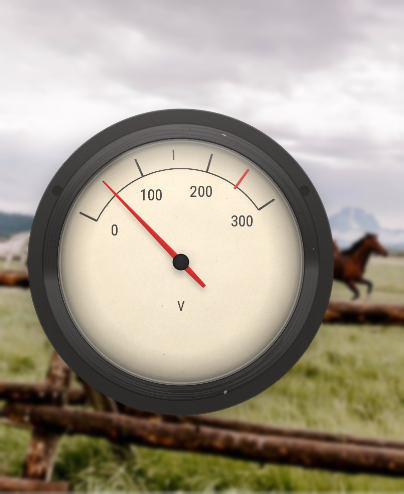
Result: 50 V
